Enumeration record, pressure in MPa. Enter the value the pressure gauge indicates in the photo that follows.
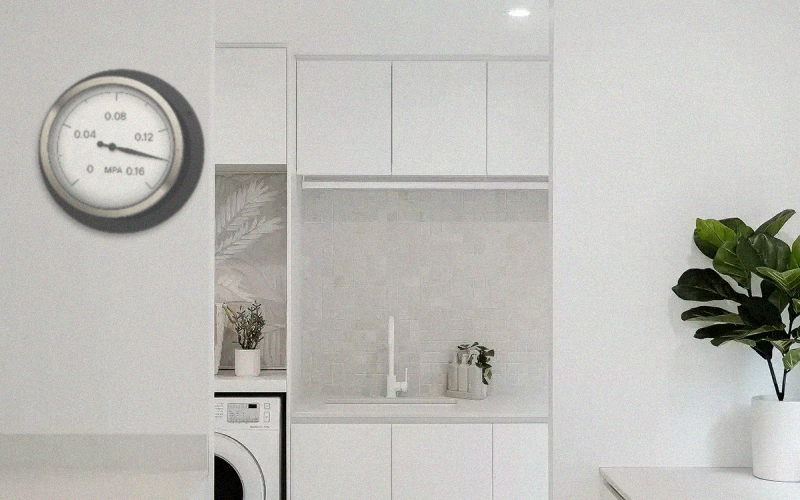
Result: 0.14 MPa
